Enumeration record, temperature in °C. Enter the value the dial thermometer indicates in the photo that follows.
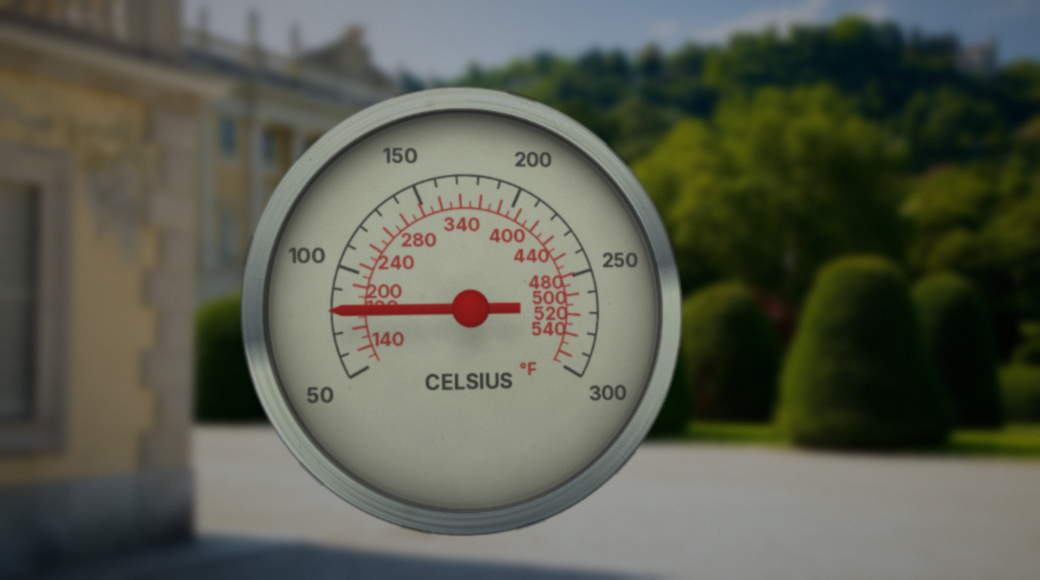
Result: 80 °C
